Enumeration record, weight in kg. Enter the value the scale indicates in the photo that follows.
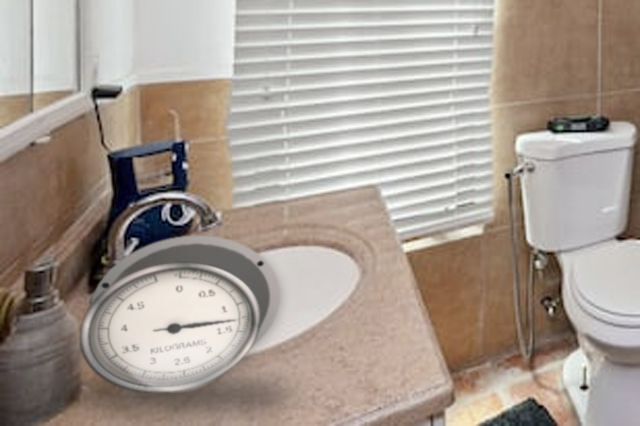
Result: 1.25 kg
